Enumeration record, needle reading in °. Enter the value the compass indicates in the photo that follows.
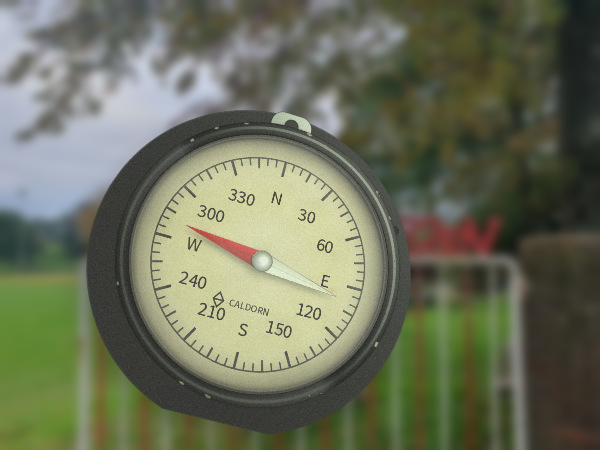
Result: 280 °
